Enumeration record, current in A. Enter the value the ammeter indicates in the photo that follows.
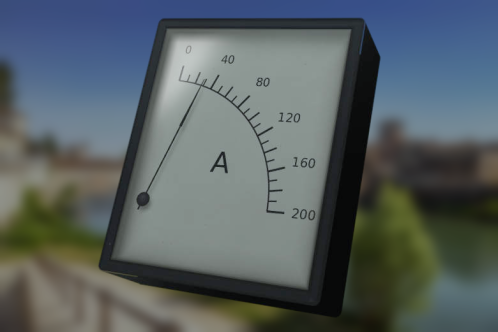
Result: 30 A
